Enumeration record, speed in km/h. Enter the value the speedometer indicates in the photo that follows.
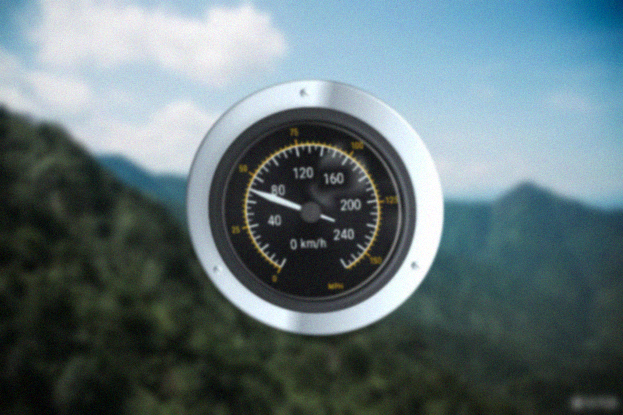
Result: 70 km/h
